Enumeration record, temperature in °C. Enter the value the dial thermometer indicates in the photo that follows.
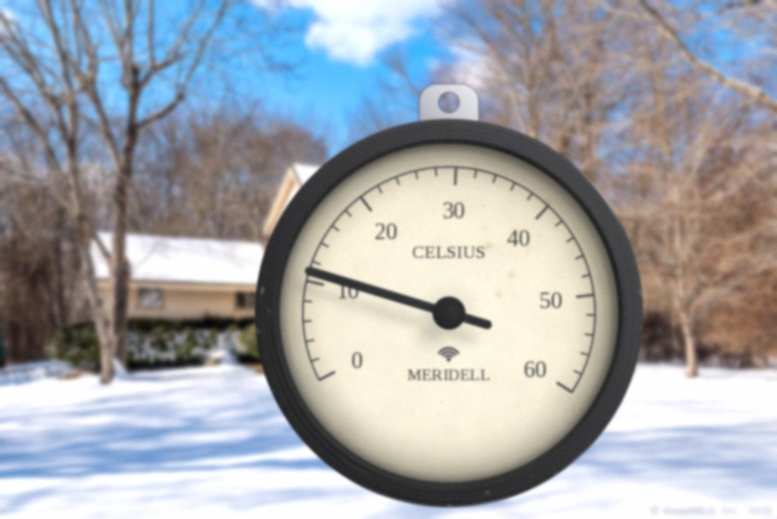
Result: 11 °C
